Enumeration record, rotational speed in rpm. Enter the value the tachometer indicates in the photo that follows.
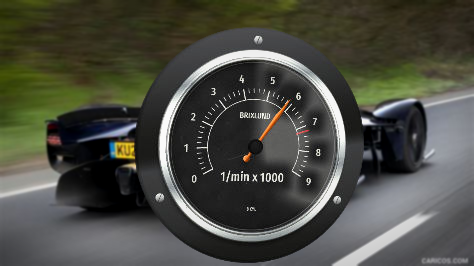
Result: 5800 rpm
